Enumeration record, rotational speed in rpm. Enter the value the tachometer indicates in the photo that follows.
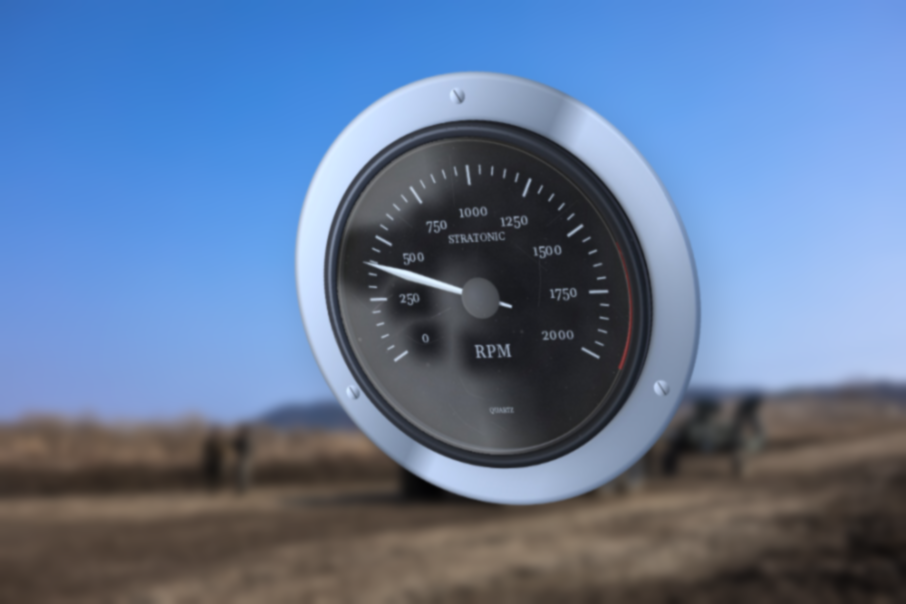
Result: 400 rpm
